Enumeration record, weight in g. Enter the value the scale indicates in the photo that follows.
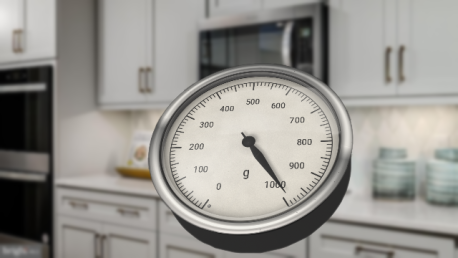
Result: 990 g
